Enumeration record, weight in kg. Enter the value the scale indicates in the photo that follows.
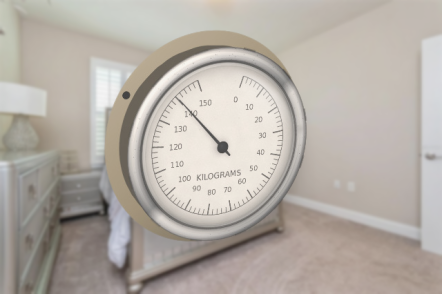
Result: 140 kg
